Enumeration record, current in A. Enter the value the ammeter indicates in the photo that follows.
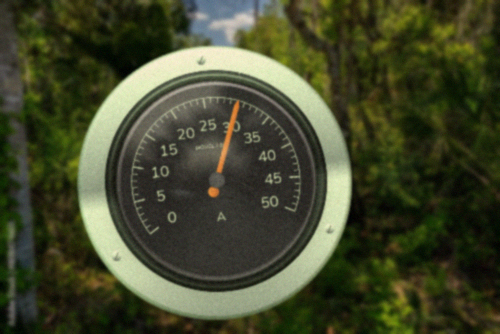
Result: 30 A
